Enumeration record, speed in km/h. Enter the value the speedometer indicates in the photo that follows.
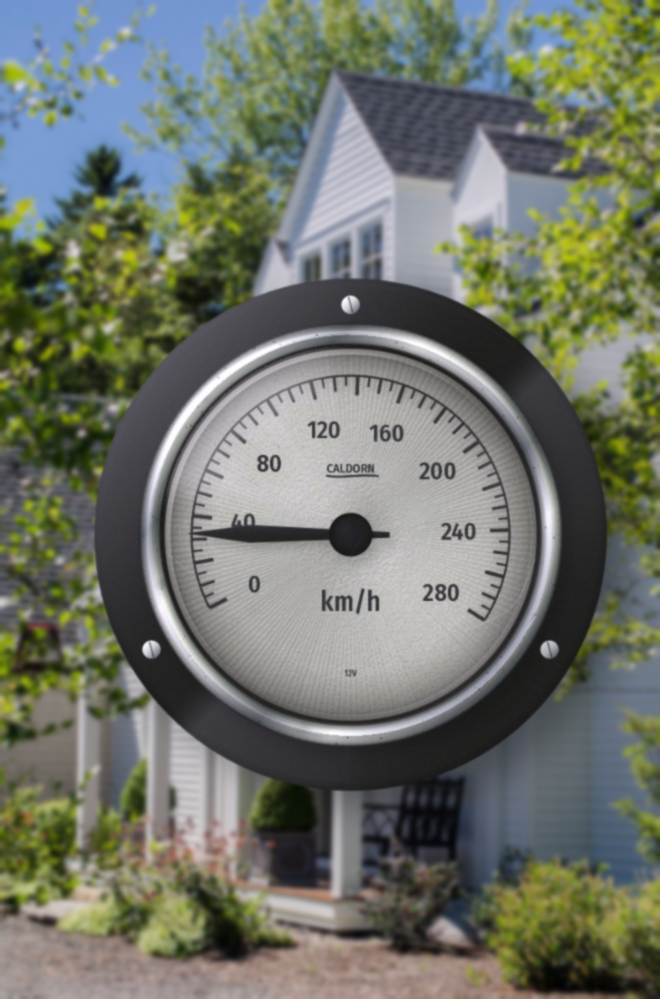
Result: 32.5 km/h
